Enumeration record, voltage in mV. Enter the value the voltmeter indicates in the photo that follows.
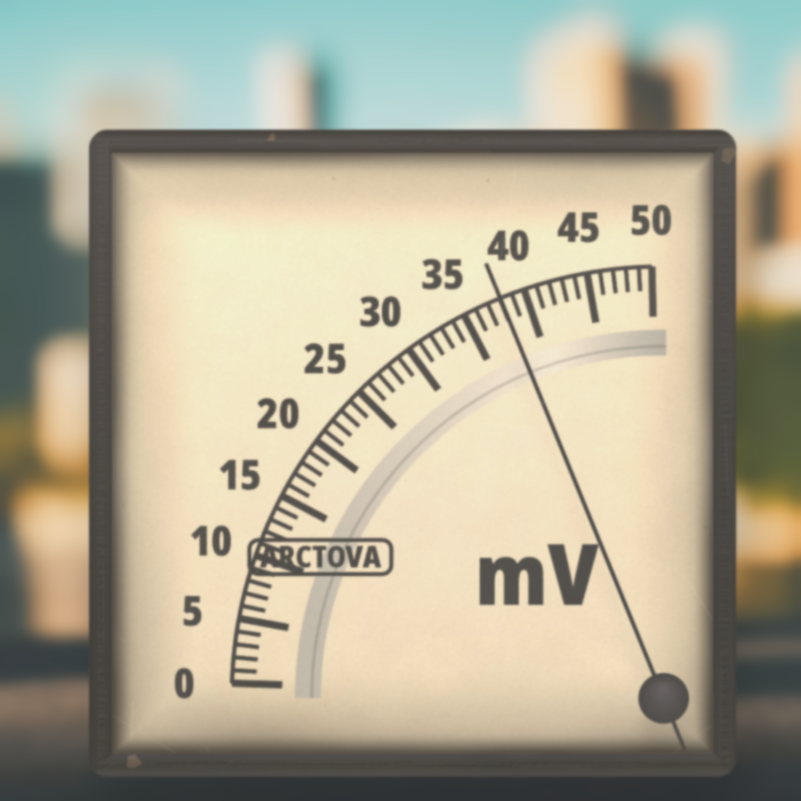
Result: 38 mV
